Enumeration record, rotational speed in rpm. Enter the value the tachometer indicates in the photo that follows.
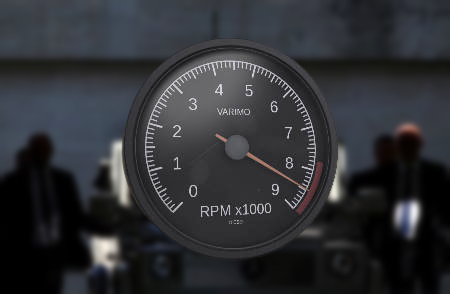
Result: 8500 rpm
